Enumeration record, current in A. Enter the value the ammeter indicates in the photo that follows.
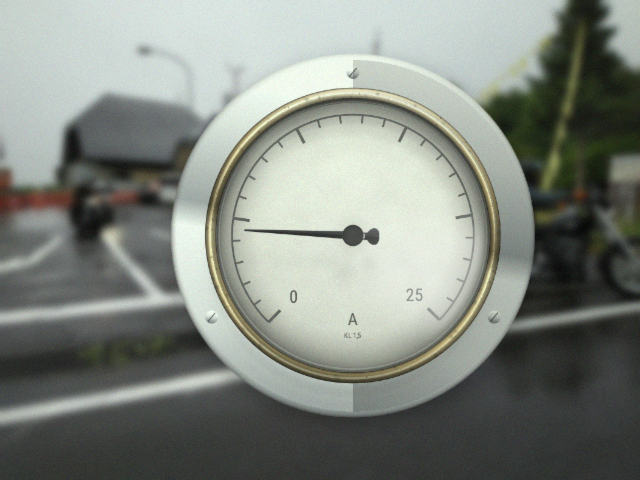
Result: 4.5 A
